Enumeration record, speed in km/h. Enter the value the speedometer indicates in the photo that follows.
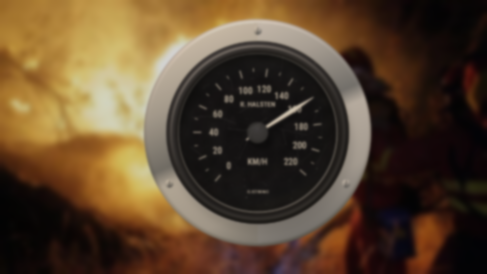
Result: 160 km/h
